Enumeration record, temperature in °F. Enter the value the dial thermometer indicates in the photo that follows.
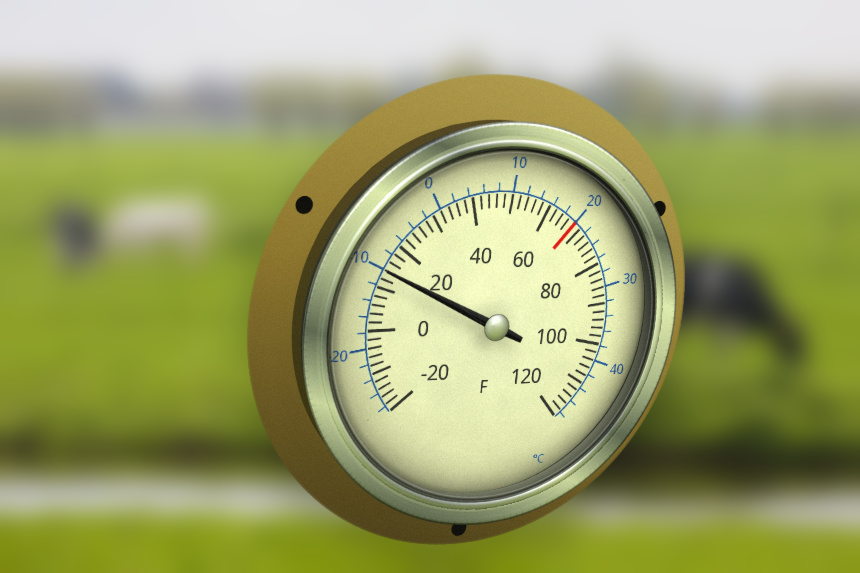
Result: 14 °F
